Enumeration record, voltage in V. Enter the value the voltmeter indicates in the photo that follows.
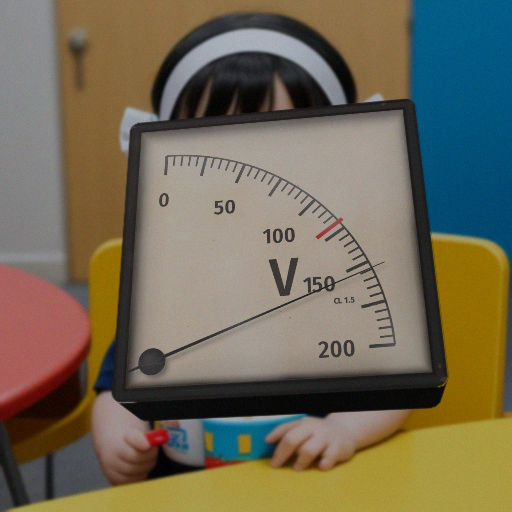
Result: 155 V
